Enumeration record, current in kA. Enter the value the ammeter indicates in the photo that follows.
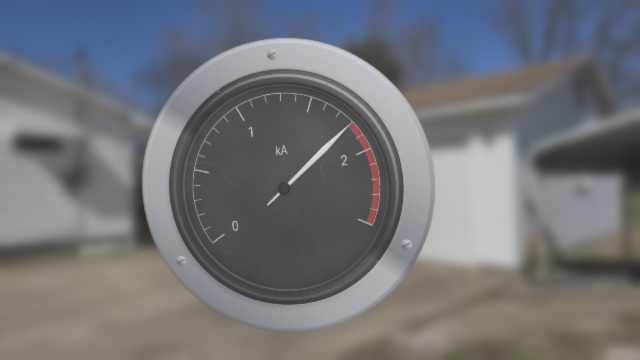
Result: 1.8 kA
